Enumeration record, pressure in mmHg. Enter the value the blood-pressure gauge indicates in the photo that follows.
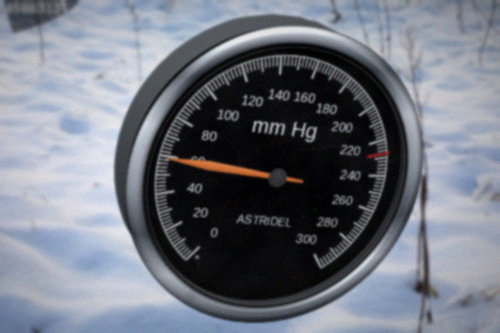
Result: 60 mmHg
